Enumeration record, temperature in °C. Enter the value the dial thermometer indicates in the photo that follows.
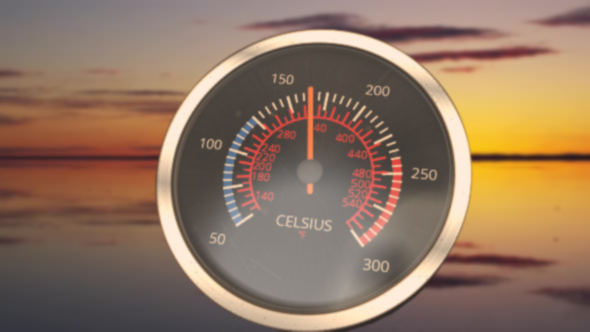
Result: 165 °C
